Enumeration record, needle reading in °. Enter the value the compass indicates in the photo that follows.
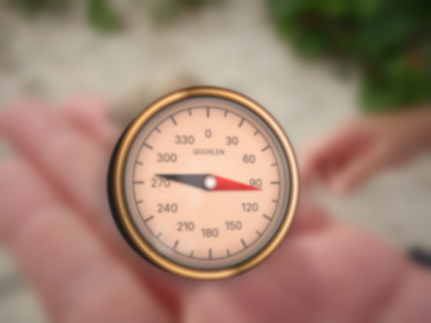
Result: 97.5 °
